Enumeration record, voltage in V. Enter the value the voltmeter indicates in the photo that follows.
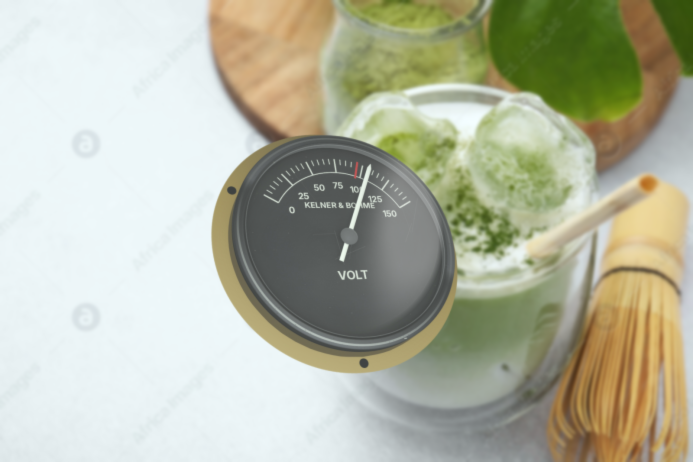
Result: 105 V
